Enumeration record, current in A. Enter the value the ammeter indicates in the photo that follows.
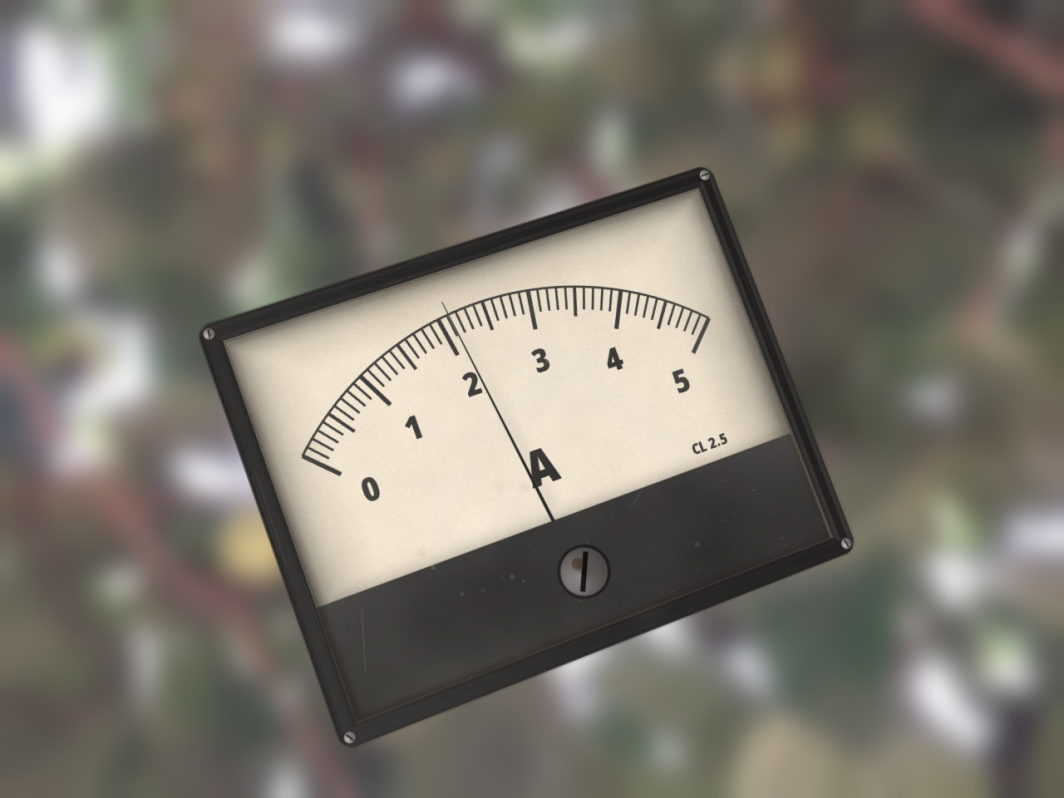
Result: 2.1 A
